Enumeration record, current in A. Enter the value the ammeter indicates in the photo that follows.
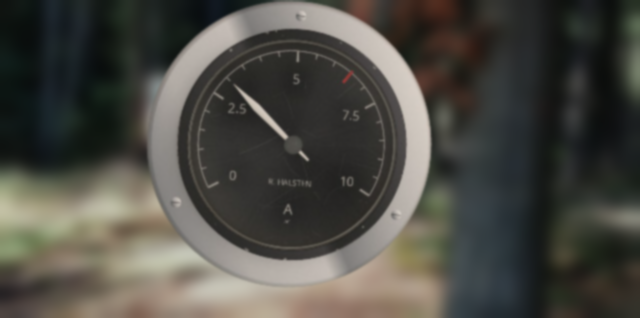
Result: 3 A
